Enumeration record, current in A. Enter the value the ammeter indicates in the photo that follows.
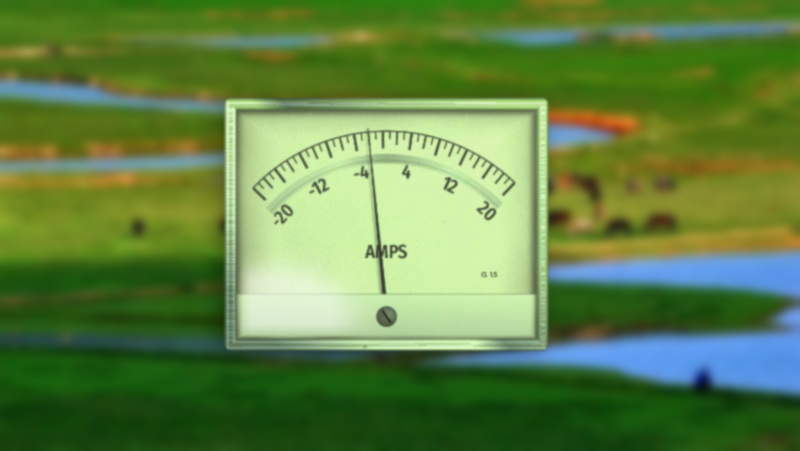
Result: -2 A
